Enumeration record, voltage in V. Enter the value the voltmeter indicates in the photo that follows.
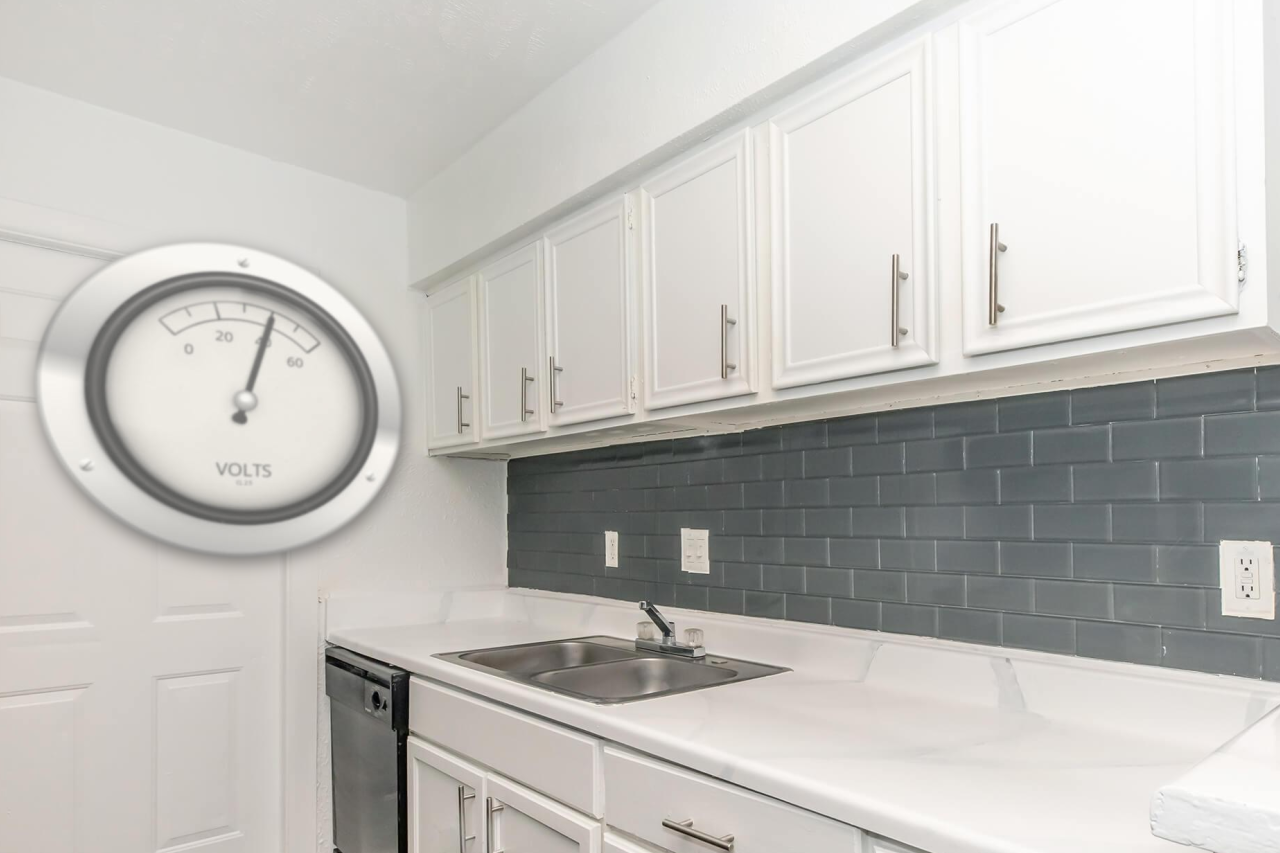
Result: 40 V
